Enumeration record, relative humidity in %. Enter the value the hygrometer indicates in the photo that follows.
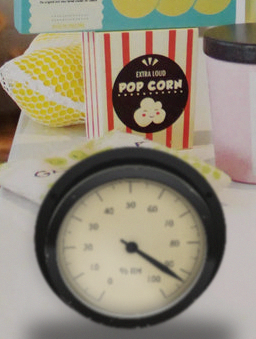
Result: 92.5 %
